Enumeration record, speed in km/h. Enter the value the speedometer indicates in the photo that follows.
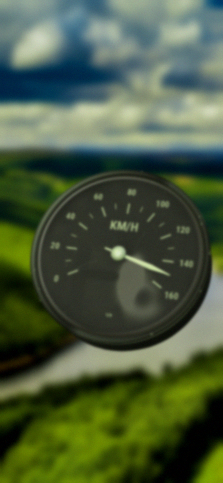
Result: 150 km/h
